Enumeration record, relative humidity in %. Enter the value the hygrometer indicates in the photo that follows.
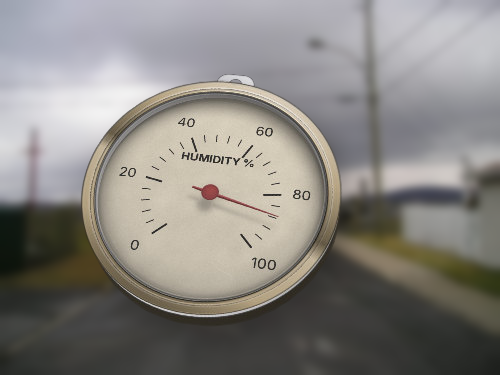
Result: 88 %
